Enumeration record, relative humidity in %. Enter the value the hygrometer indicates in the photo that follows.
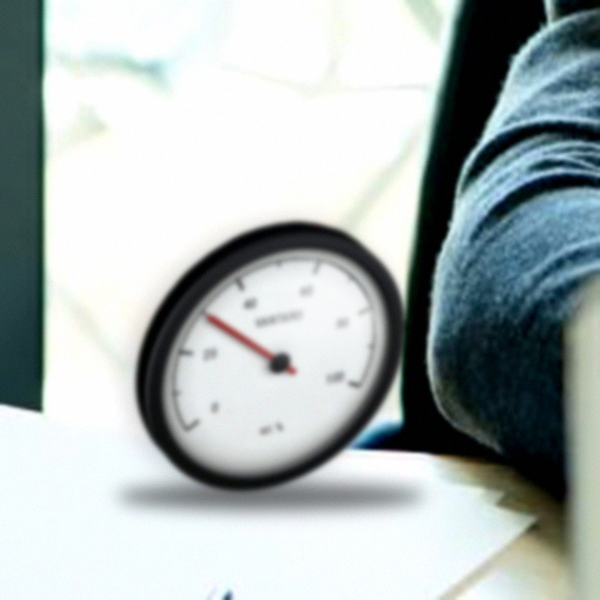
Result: 30 %
